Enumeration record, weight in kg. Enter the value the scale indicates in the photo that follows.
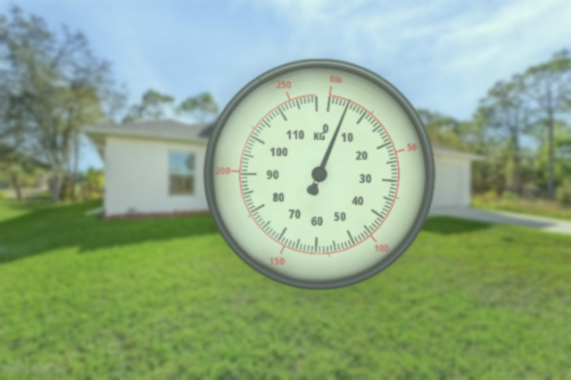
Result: 5 kg
